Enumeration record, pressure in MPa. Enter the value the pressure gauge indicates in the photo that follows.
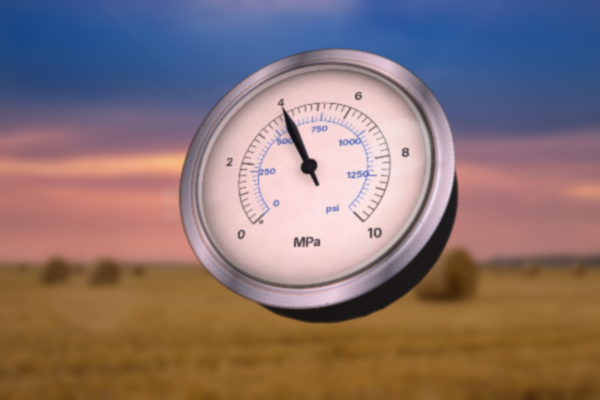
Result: 4 MPa
